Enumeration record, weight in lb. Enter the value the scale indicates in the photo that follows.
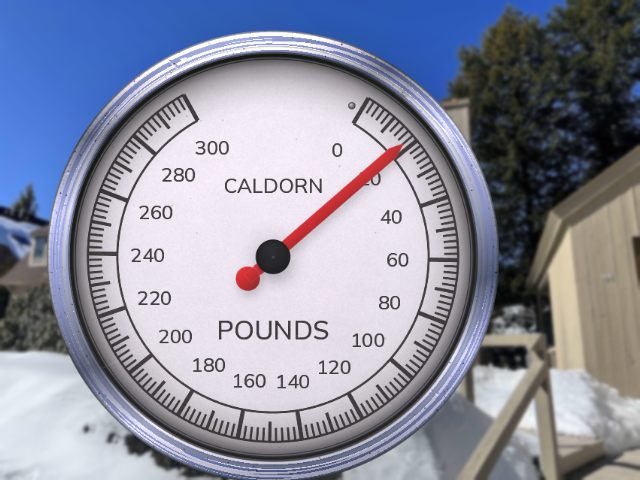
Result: 18 lb
